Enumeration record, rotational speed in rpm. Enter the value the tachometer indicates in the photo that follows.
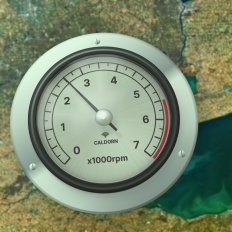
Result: 2500 rpm
